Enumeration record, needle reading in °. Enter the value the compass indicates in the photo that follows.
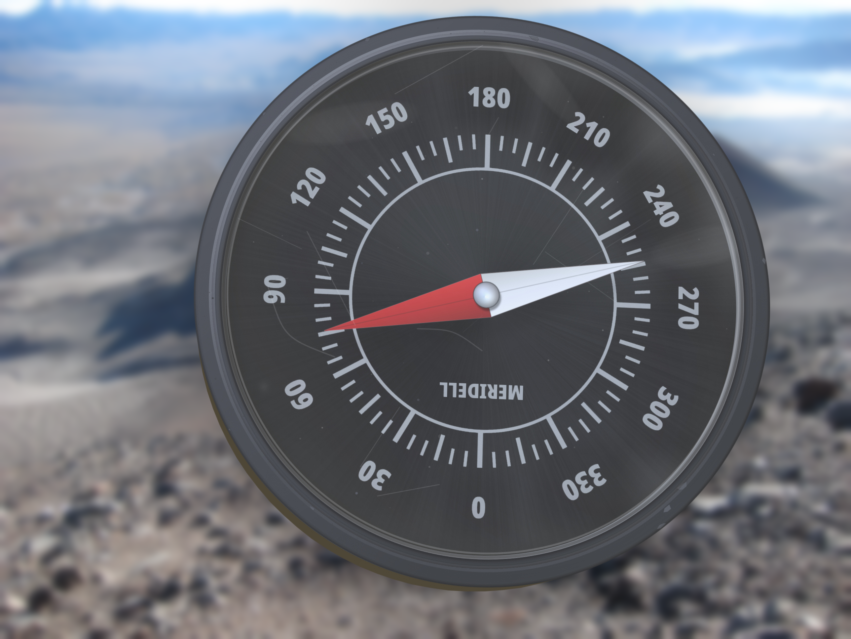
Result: 75 °
